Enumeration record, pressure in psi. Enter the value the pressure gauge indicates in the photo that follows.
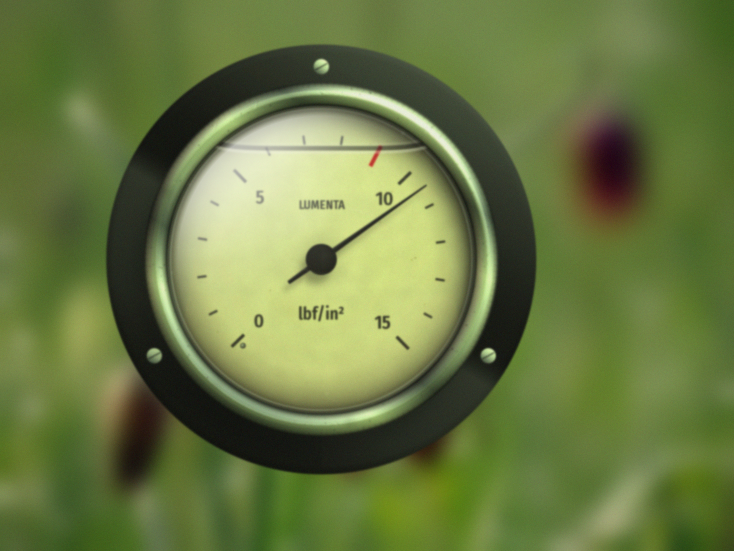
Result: 10.5 psi
